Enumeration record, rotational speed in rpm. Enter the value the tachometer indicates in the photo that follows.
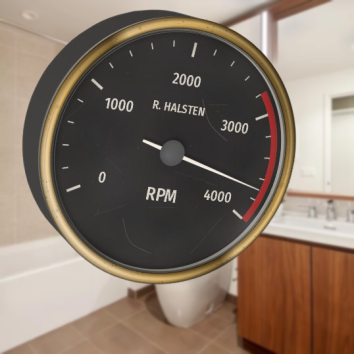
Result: 3700 rpm
